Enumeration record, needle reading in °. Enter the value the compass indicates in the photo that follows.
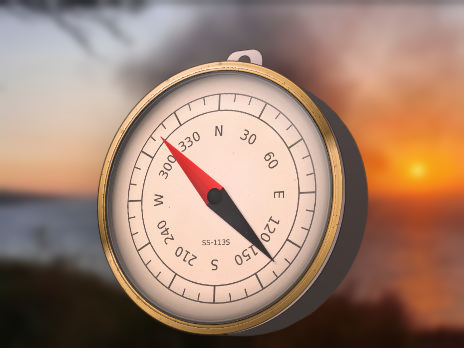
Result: 315 °
